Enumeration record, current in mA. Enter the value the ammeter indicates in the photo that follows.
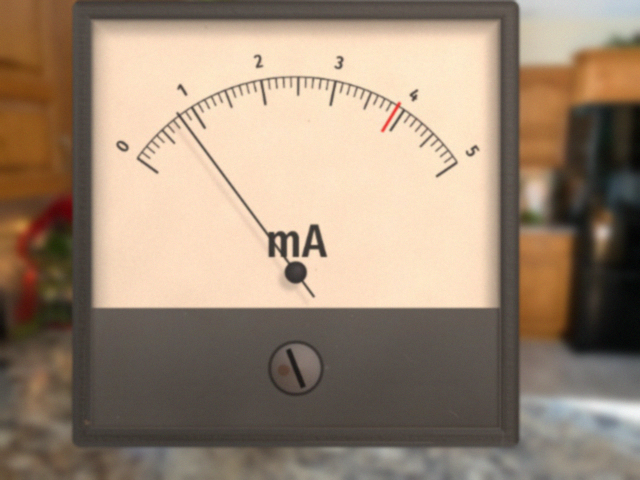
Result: 0.8 mA
